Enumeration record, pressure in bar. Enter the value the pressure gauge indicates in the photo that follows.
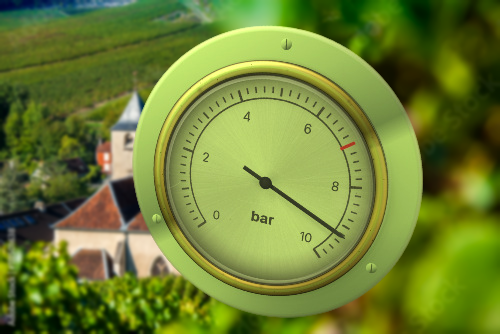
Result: 9.2 bar
